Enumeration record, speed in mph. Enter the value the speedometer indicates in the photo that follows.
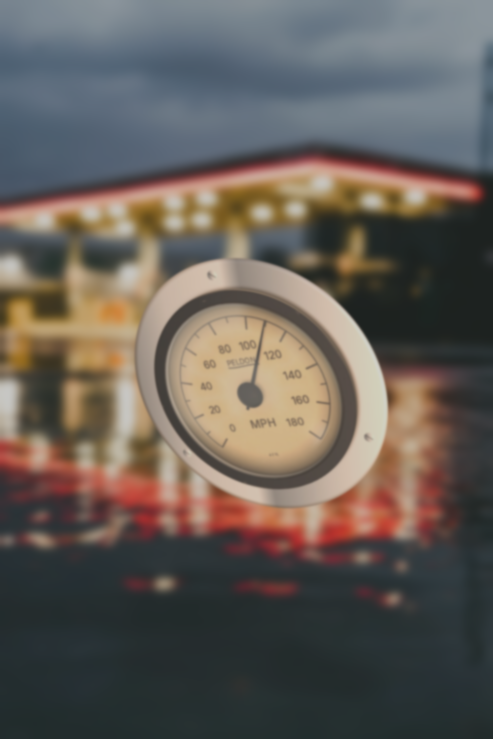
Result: 110 mph
